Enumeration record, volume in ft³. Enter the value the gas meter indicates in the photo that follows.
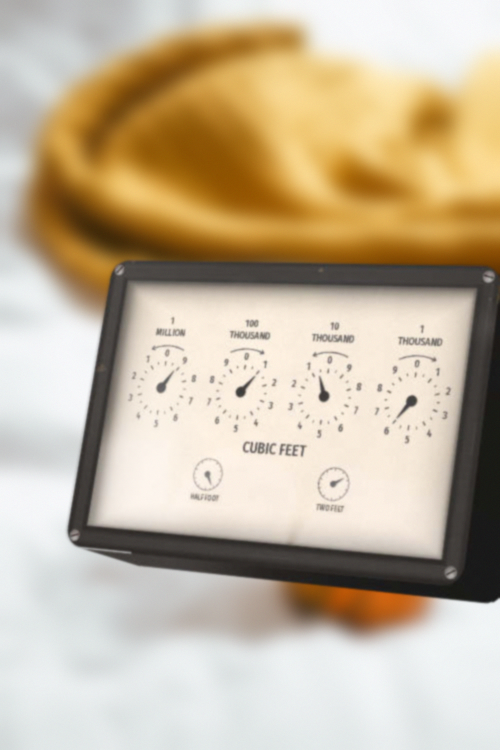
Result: 910600 ft³
